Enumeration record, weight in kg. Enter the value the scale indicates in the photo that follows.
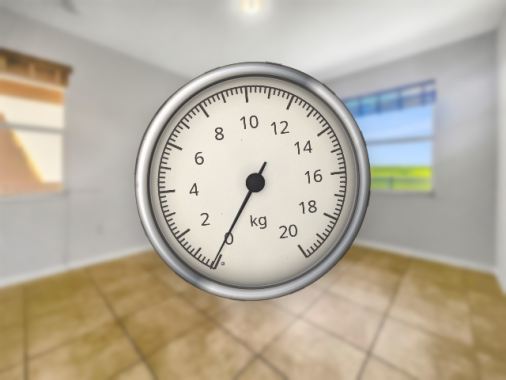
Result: 0.2 kg
